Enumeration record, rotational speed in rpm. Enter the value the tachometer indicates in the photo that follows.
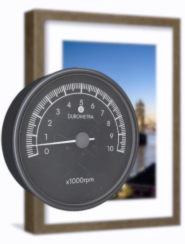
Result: 500 rpm
